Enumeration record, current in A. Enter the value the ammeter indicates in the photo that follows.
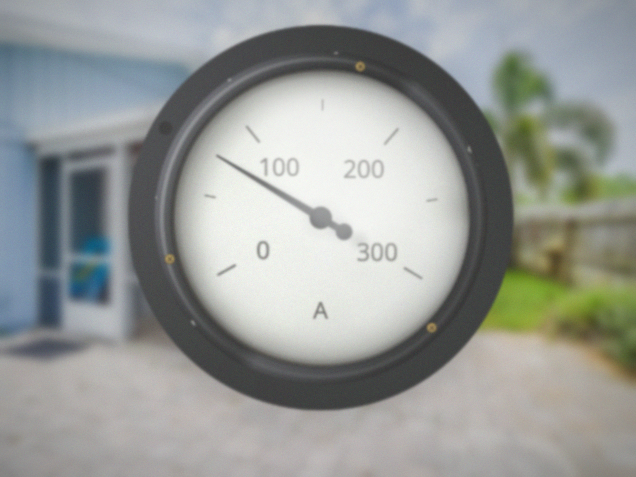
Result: 75 A
